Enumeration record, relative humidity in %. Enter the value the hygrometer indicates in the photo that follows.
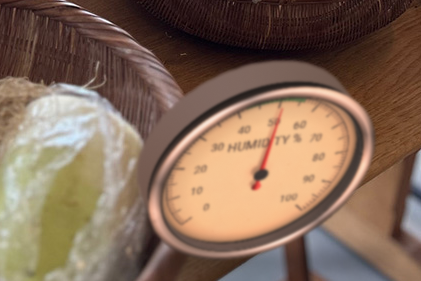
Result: 50 %
